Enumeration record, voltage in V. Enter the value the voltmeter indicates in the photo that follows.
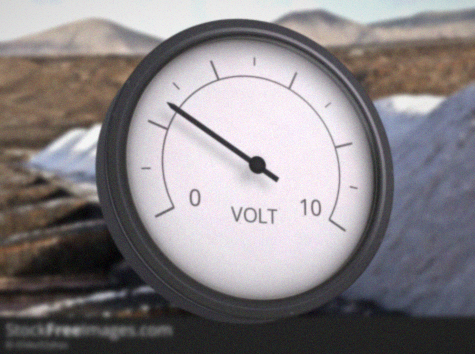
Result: 2.5 V
